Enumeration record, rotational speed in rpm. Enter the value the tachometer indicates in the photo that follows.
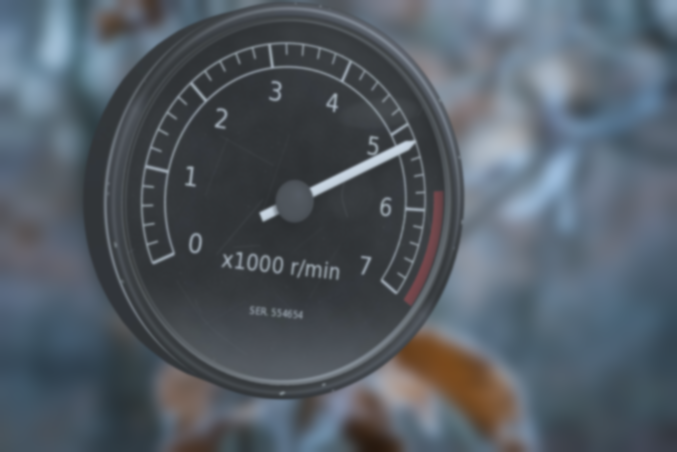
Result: 5200 rpm
